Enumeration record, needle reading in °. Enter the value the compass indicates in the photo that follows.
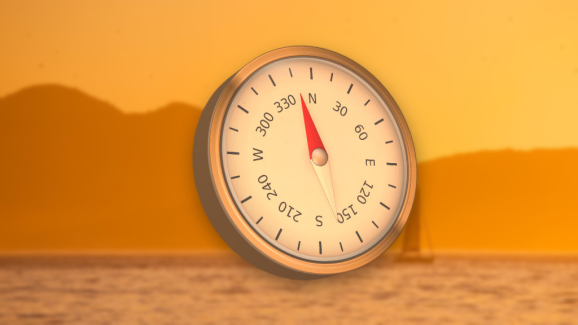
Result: 345 °
